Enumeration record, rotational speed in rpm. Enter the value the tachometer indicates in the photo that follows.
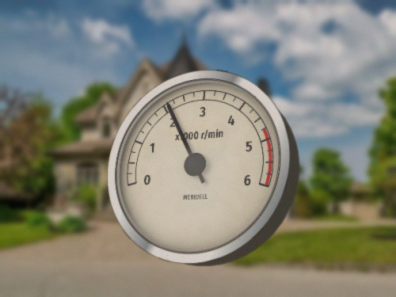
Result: 2125 rpm
